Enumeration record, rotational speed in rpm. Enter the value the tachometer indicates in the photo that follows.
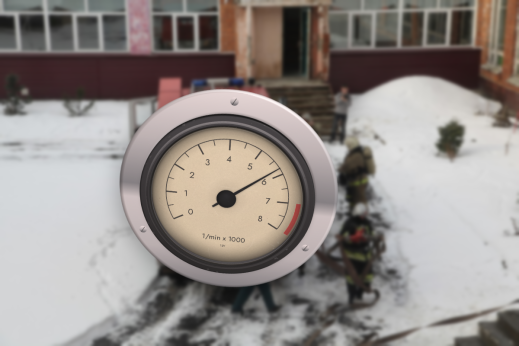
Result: 5750 rpm
